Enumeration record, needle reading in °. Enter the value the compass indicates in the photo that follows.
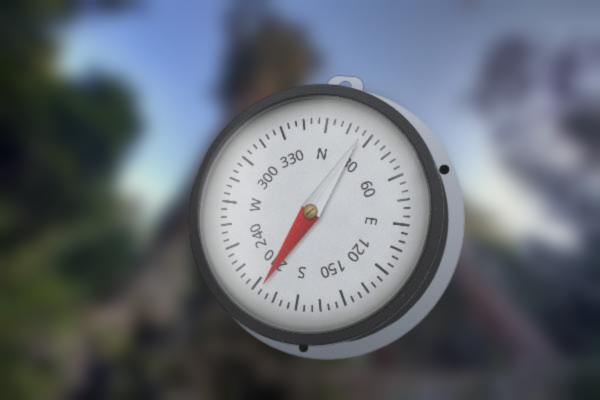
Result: 205 °
